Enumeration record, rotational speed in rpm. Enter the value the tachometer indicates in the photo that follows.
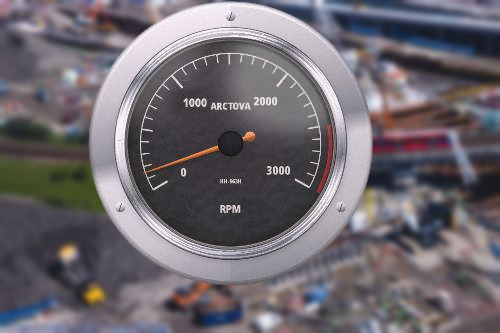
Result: 150 rpm
